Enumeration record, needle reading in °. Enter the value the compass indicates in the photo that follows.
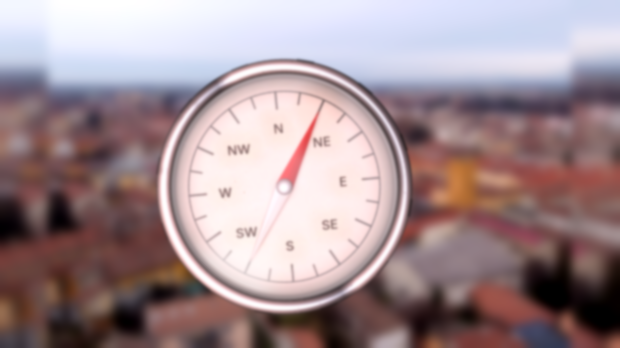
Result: 30 °
